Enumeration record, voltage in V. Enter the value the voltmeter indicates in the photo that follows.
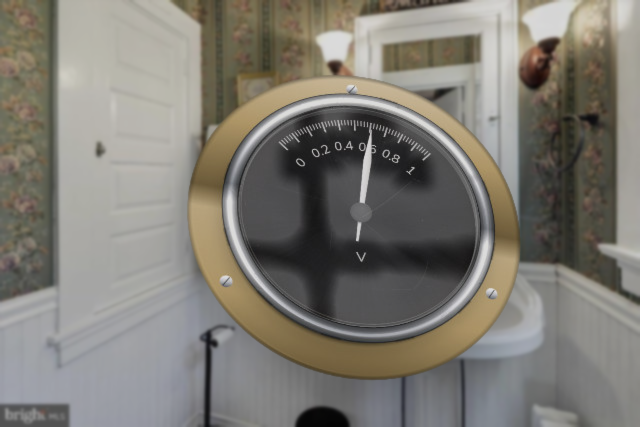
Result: 0.6 V
